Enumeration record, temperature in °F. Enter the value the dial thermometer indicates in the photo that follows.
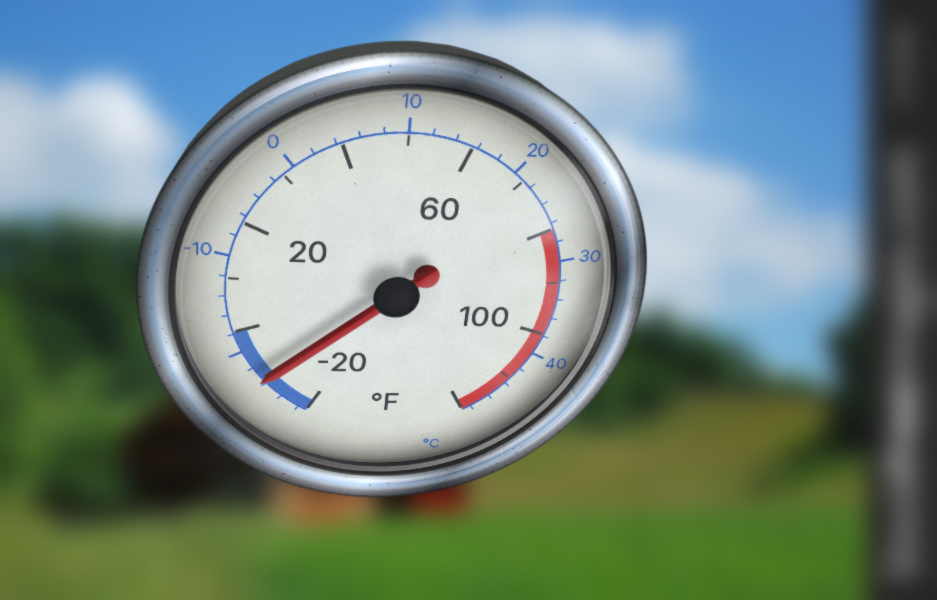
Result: -10 °F
